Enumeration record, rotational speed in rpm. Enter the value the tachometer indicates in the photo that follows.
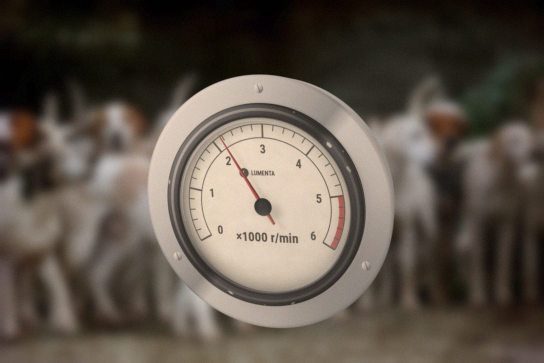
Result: 2200 rpm
